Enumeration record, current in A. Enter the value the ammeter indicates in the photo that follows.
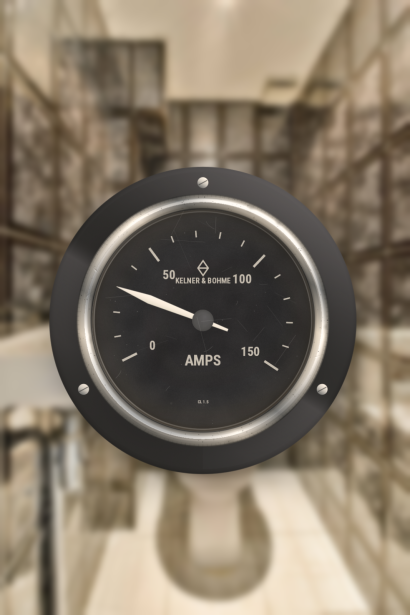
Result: 30 A
